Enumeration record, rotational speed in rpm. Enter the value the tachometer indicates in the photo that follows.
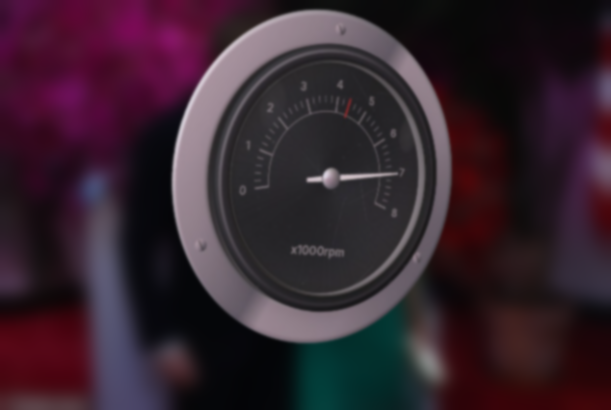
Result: 7000 rpm
